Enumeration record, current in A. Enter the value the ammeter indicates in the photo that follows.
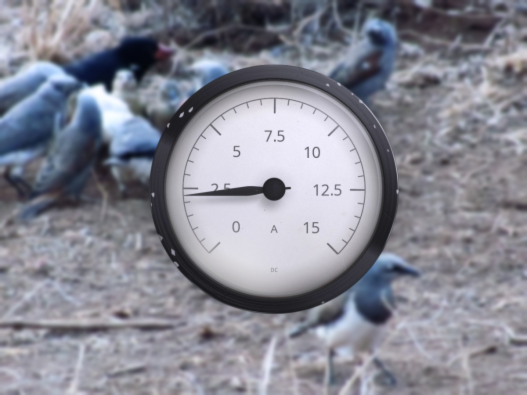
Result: 2.25 A
